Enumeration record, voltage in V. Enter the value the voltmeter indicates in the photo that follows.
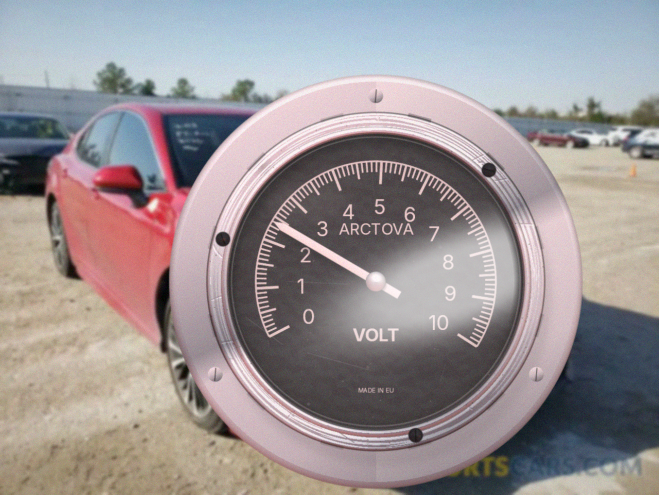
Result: 2.4 V
